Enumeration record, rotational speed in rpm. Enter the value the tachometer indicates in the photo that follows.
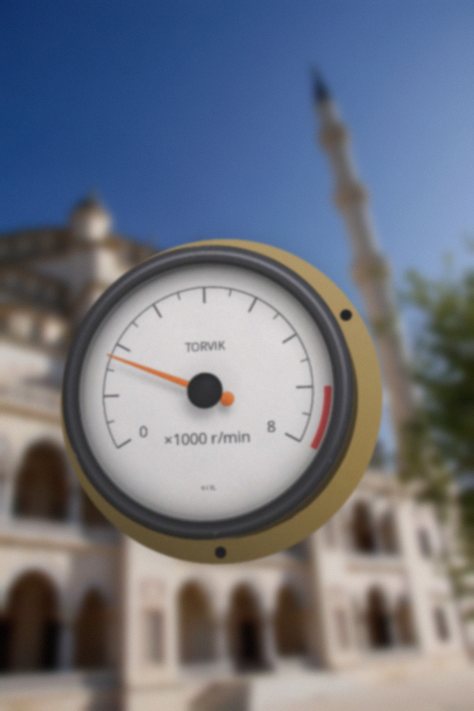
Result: 1750 rpm
